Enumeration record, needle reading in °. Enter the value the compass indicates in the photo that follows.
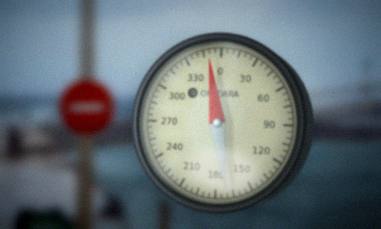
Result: 350 °
